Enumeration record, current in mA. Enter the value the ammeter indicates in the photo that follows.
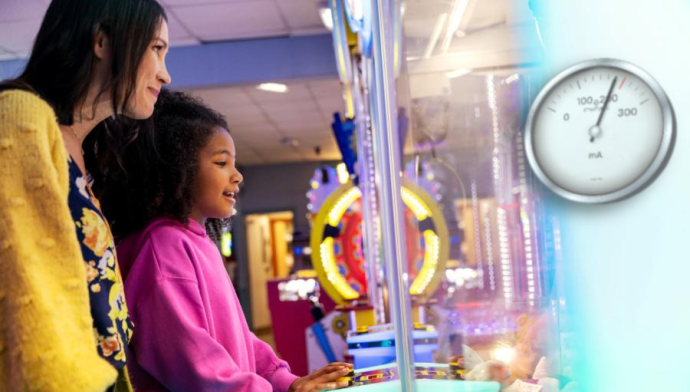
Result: 200 mA
